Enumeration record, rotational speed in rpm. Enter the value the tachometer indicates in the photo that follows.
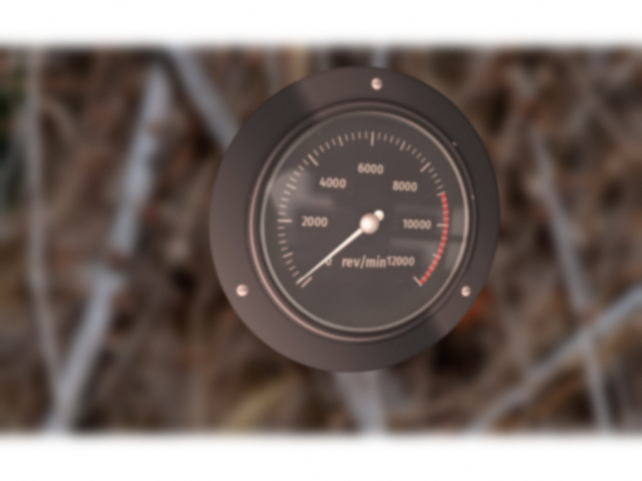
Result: 200 rpm
